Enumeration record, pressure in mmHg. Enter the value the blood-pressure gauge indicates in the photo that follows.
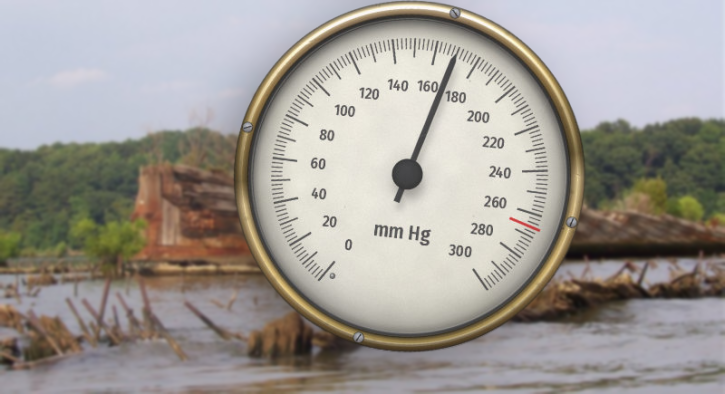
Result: 170 mmHg
